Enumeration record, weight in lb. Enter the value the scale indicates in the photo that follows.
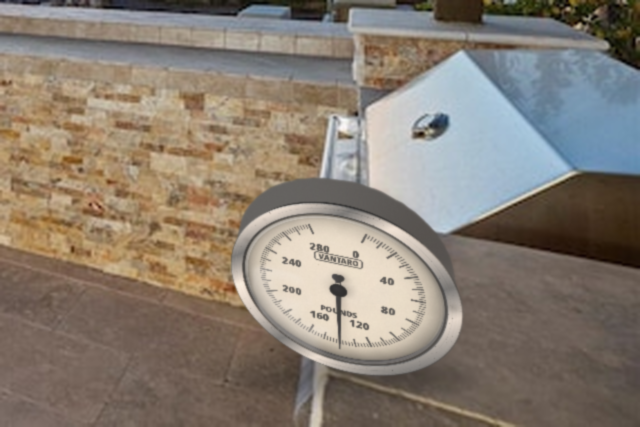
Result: 140 lb
